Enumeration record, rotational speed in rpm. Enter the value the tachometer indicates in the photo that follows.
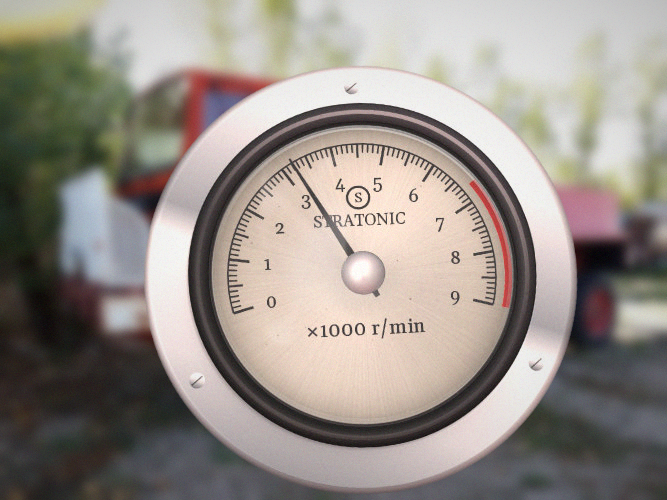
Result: 3200 rpm
